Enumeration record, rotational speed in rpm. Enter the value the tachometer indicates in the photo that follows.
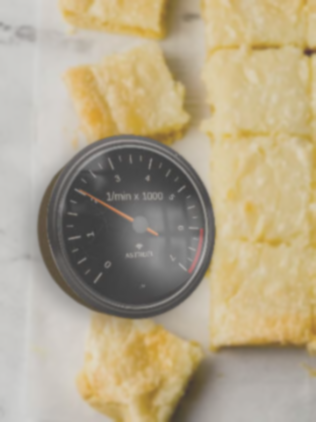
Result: 2000 rpm
